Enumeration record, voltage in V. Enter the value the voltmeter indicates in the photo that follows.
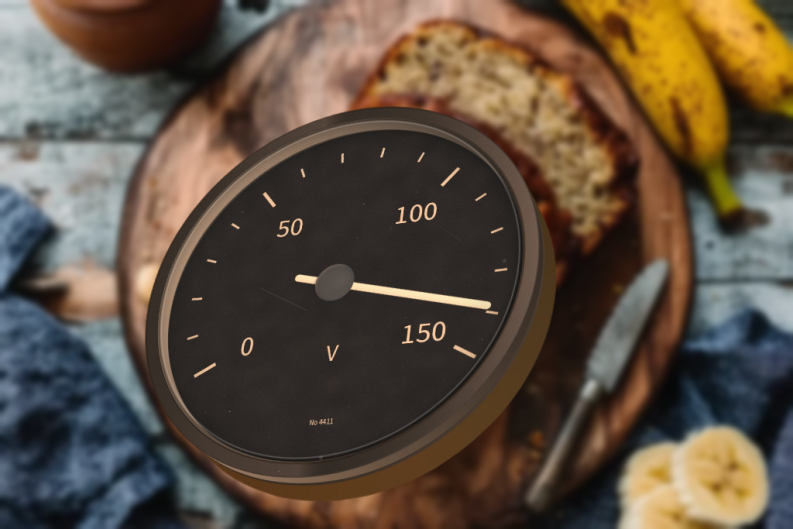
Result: 140 V
